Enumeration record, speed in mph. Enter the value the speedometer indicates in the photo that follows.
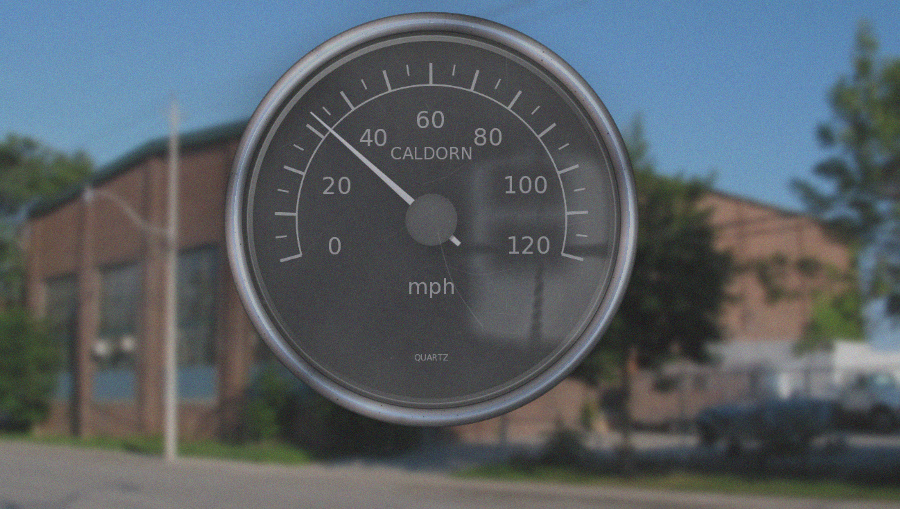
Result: 32.5 mph
